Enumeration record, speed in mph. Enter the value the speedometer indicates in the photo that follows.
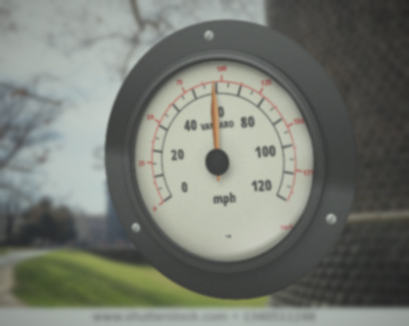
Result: 60 mph
